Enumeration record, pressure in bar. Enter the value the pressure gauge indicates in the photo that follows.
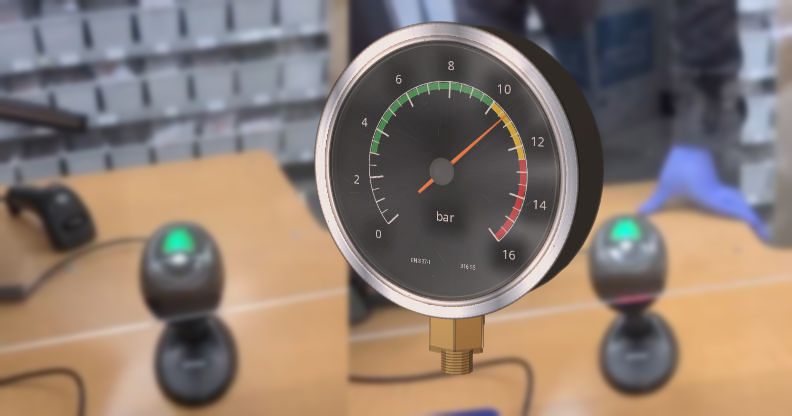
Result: 10.75 bar
